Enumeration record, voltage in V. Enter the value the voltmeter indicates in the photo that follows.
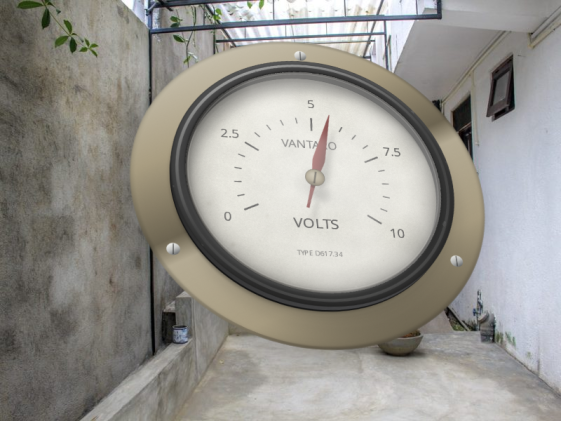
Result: 5.5 V
